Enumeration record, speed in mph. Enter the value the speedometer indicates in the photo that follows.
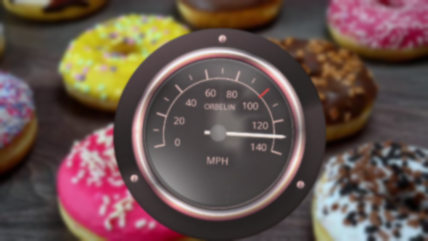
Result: 130 mph
